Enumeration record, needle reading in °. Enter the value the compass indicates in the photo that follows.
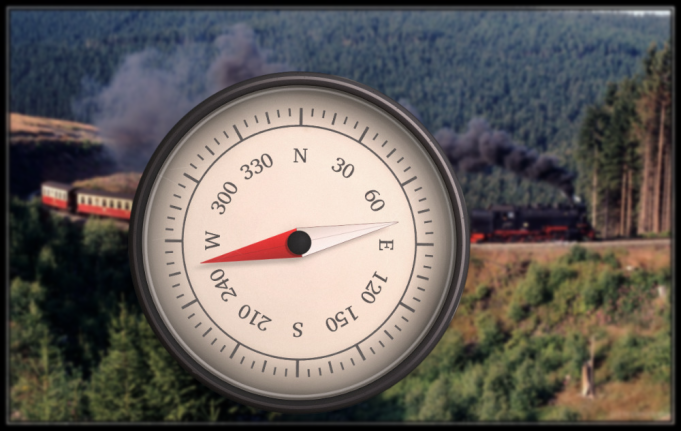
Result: 257.5 °
